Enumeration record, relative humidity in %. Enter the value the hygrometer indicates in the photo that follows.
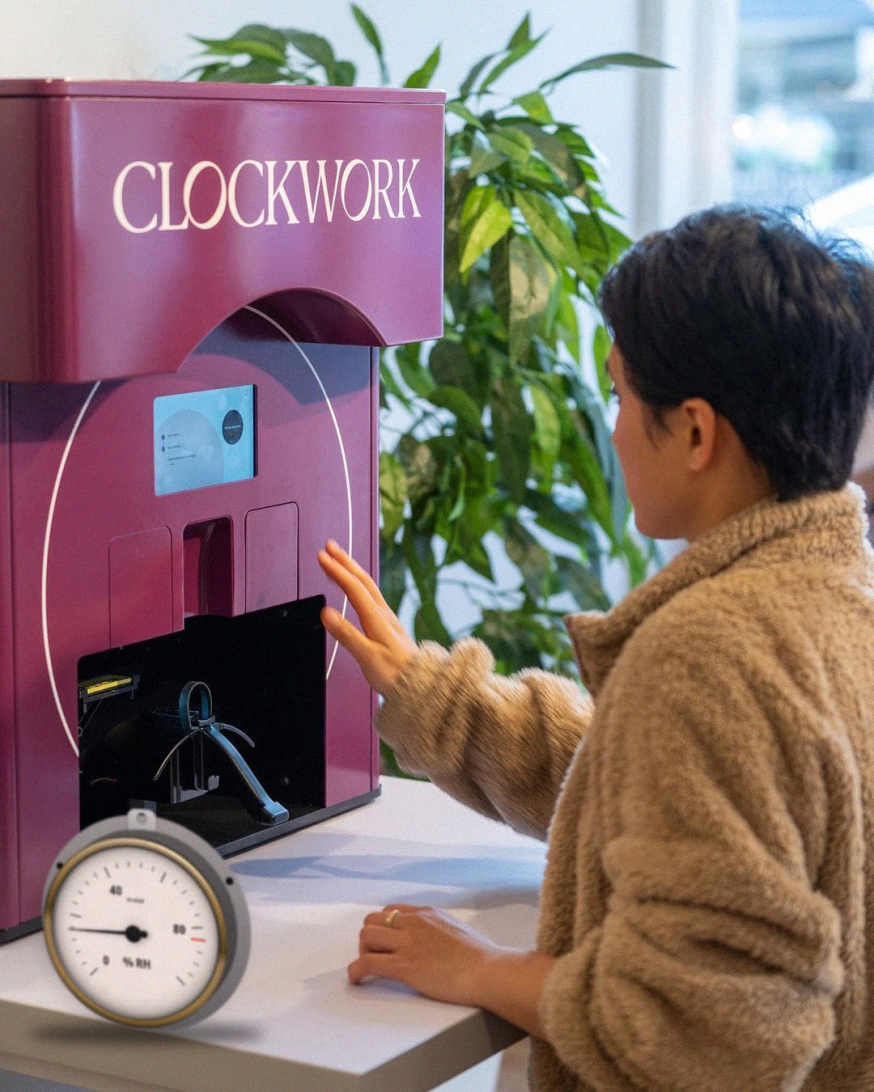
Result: 16 %
